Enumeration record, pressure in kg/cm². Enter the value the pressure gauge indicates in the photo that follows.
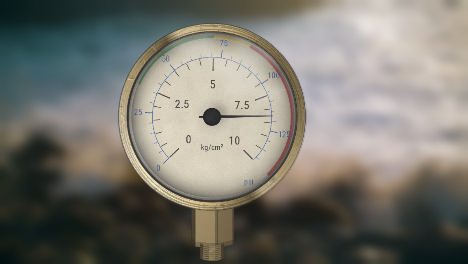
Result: 8.25 kg/cm²
